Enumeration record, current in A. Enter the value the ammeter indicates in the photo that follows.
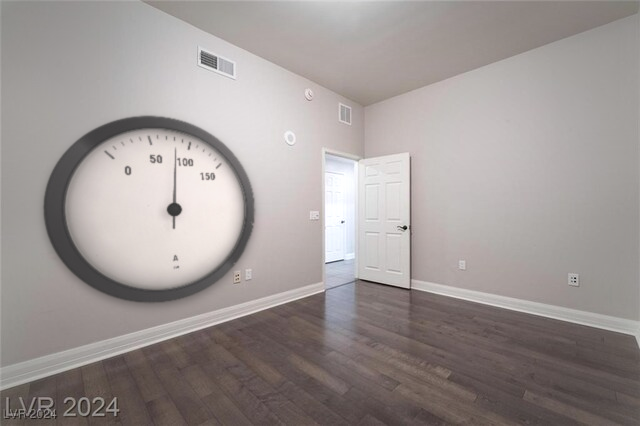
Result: 80 A
